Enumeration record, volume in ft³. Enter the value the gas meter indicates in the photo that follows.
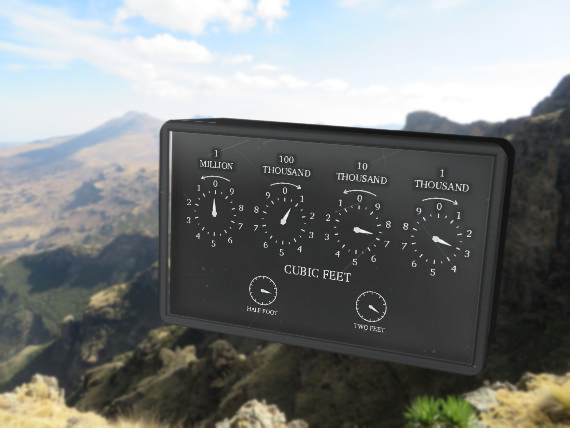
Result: 7300 ft³
